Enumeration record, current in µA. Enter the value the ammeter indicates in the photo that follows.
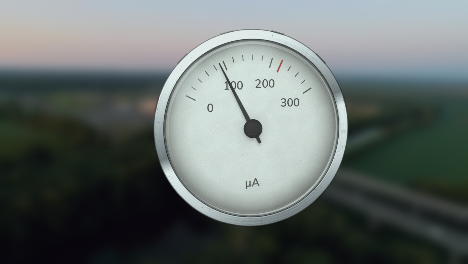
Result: 90 µA
